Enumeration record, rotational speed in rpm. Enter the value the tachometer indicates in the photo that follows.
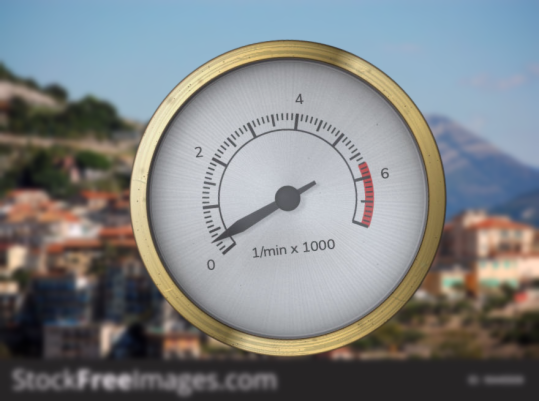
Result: 300 rpm
